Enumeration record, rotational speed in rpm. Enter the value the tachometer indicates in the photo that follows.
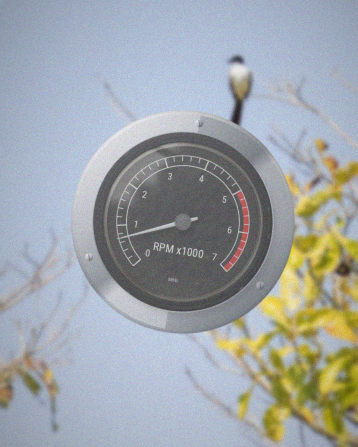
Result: 700 rpm
